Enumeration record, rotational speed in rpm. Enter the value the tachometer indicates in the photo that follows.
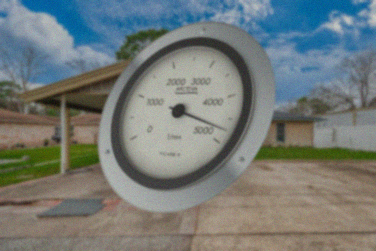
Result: 4750 rpm
